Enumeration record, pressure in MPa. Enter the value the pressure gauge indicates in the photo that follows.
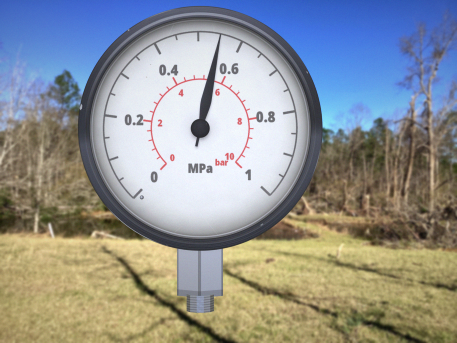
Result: 0.55 MPa
